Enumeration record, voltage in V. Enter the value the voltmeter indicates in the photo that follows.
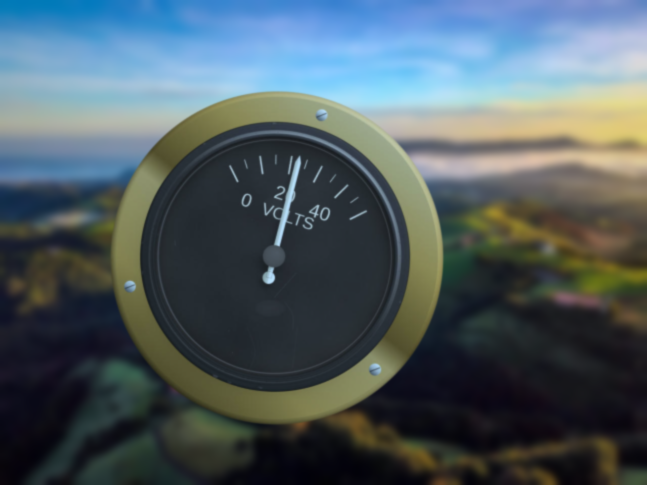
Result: 22.5 V
